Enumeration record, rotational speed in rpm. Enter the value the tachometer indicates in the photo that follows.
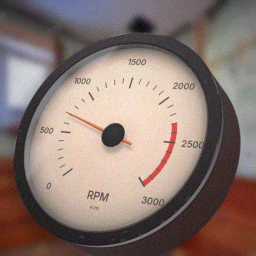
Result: 700 rpm
